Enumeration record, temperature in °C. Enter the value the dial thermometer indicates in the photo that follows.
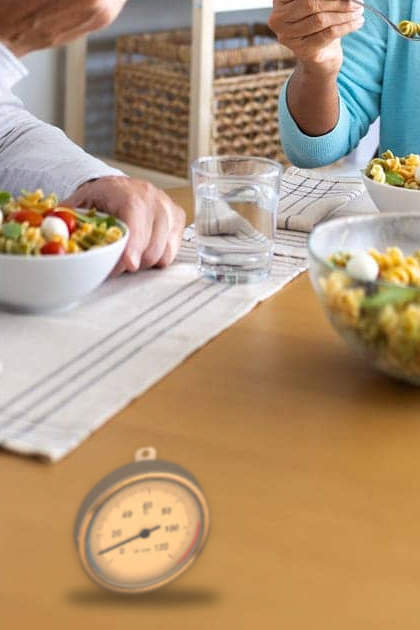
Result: 10 °C
